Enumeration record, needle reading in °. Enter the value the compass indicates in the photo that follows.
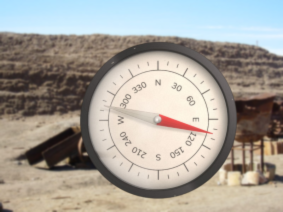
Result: 105 °
